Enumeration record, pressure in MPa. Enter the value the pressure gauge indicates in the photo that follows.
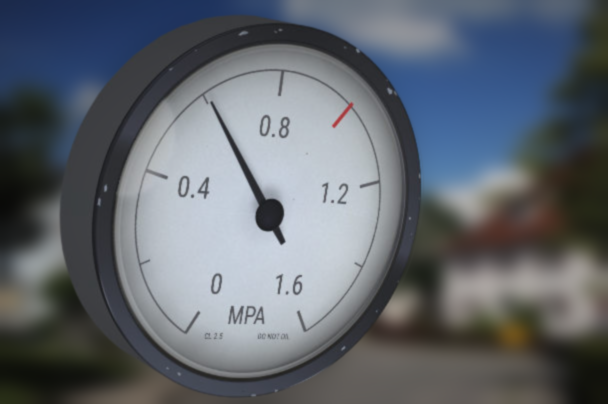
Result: 0.6 MPa
